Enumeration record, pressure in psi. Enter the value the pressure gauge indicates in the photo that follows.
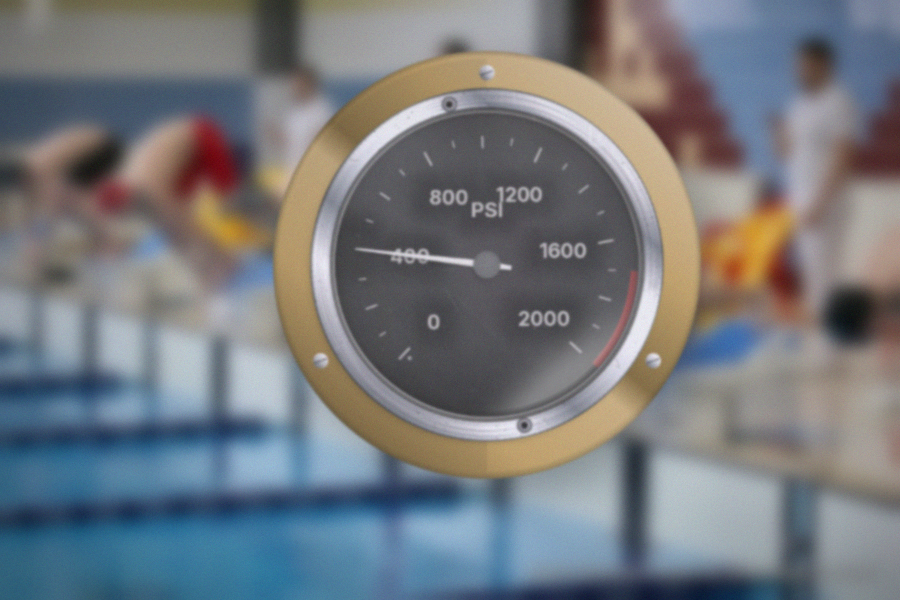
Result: 400 psi
